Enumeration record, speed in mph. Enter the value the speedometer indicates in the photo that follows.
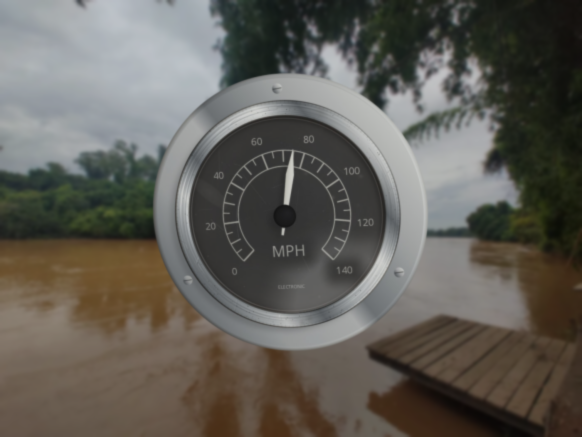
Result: 75 mph
